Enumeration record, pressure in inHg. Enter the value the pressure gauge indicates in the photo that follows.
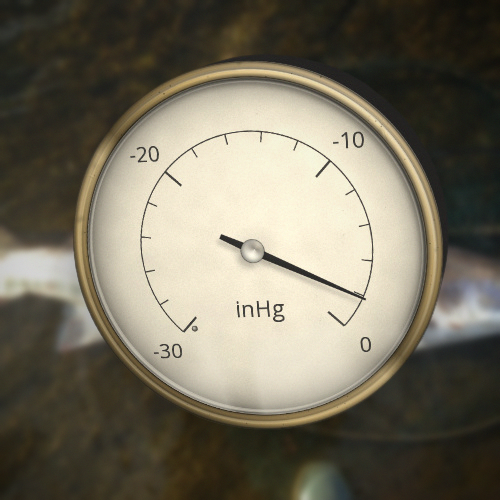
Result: -2 inHg
